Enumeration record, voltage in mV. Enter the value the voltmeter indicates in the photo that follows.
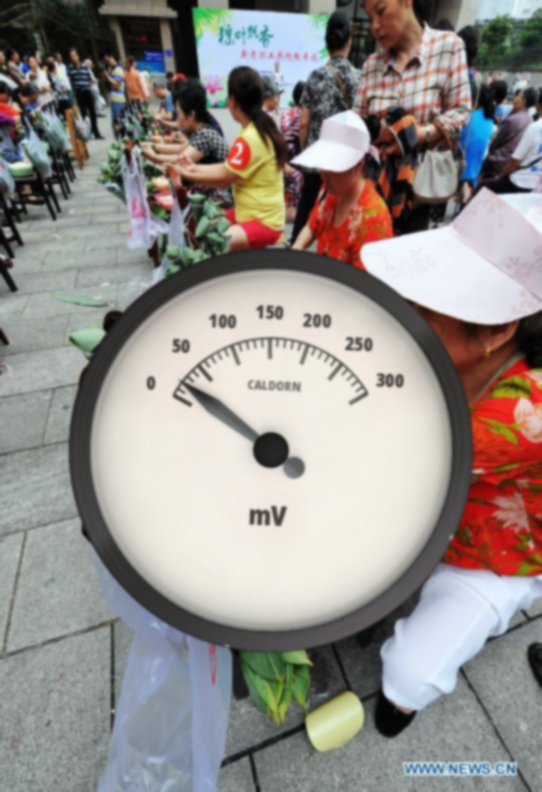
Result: 20 mV
